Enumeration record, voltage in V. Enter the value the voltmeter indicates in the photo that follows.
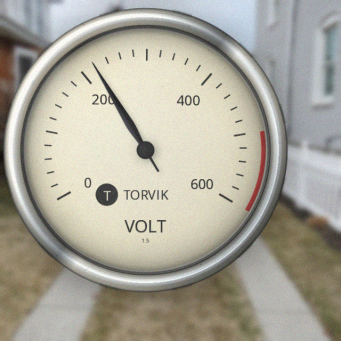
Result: 220 V
